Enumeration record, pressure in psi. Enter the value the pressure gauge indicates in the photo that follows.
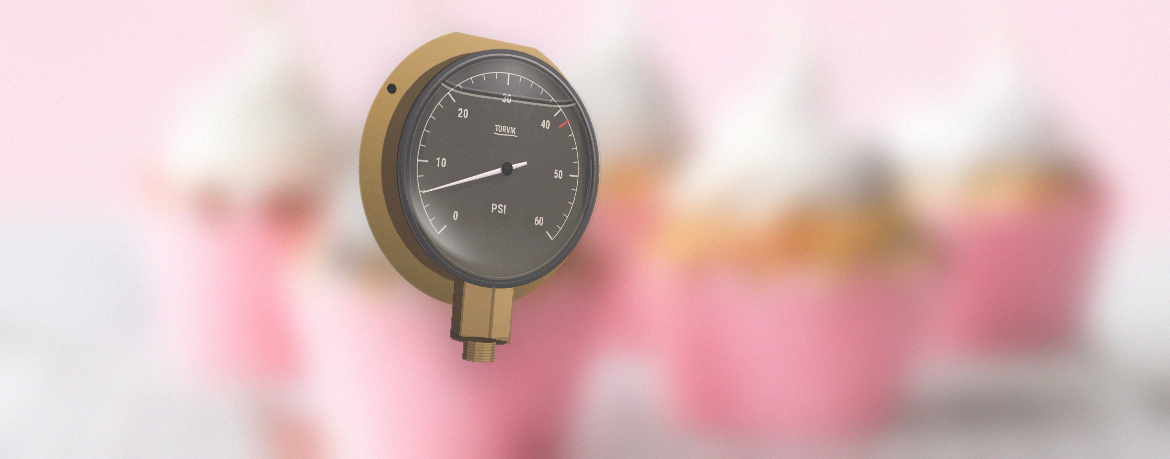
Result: 6 psi
